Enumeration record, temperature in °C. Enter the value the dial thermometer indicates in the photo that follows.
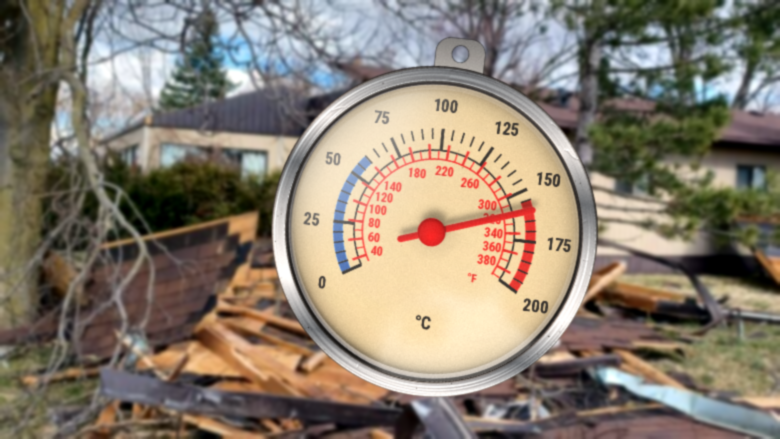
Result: 160 °C
